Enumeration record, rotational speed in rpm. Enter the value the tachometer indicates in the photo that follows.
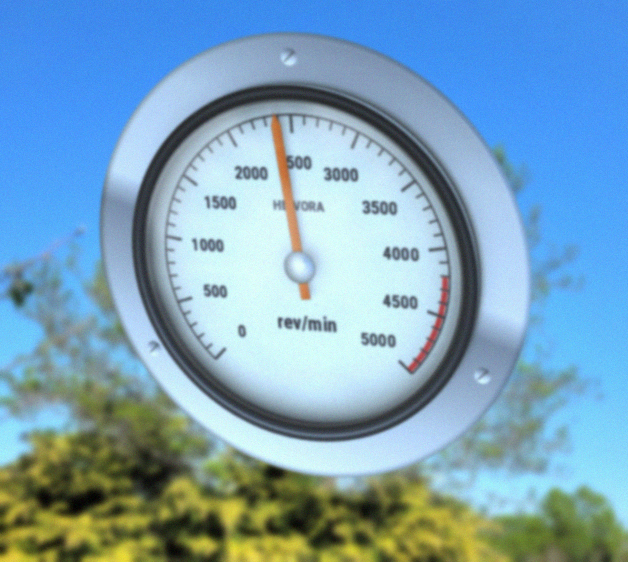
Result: 2400 rpm
